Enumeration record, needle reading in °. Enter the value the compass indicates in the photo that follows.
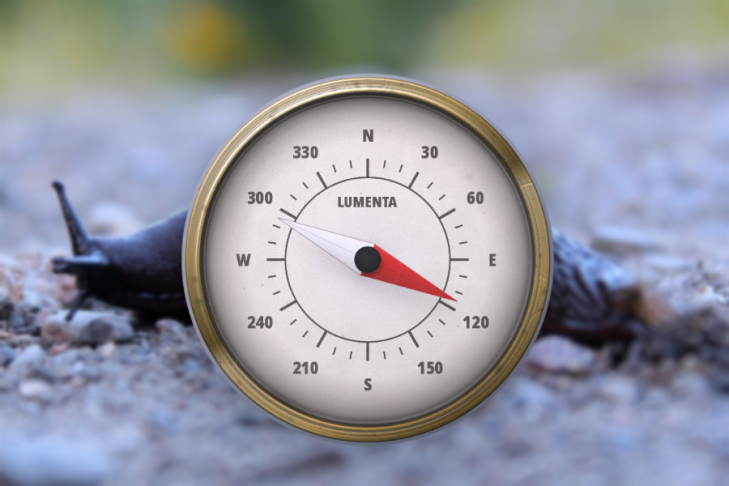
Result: 115 °
